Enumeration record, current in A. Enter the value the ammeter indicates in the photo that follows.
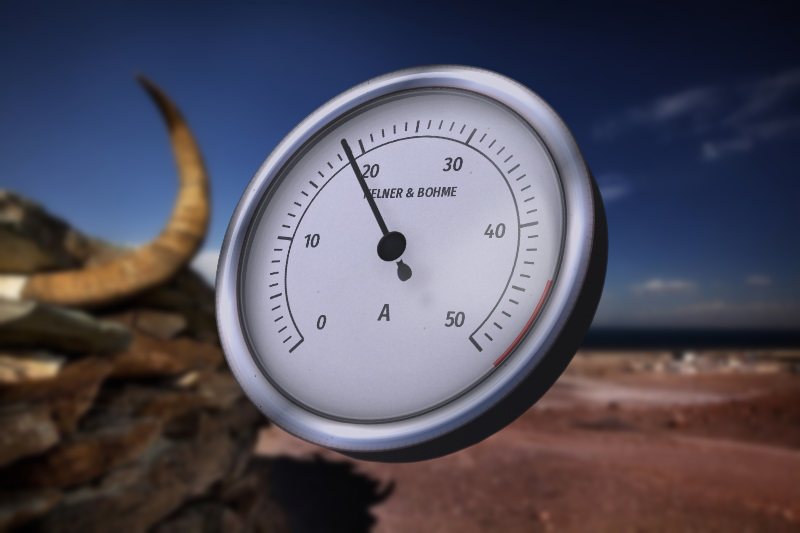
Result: 19 A
